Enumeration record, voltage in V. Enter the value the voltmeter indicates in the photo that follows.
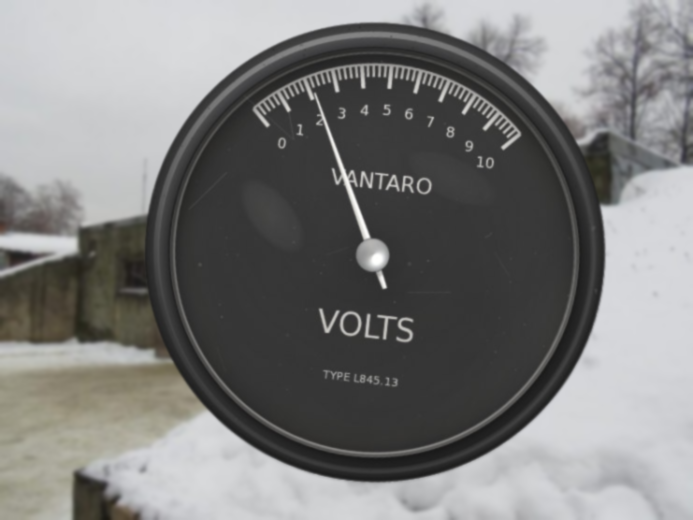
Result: 2.2 V
